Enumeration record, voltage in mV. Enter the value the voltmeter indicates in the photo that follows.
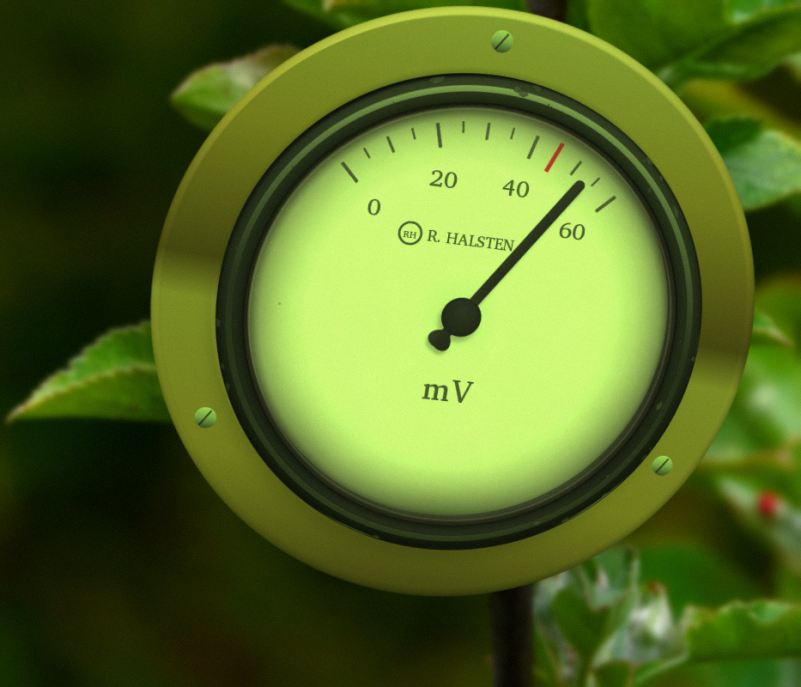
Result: 52.5 mV
